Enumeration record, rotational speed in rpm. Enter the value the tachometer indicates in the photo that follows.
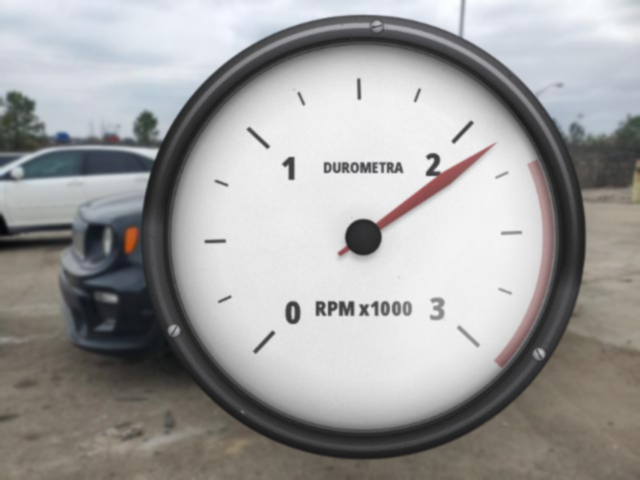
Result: 2125 rpm
